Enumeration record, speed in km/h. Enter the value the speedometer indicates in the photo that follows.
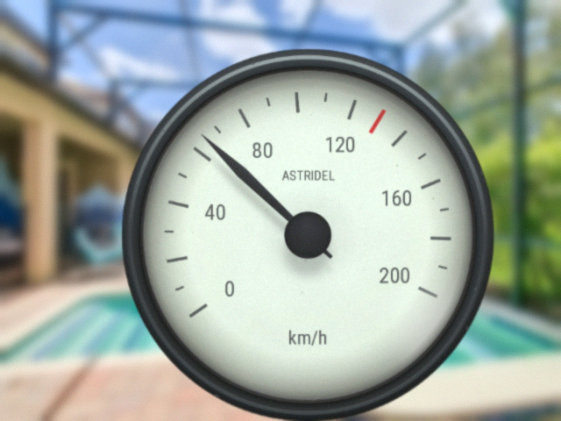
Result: 65 km/h
